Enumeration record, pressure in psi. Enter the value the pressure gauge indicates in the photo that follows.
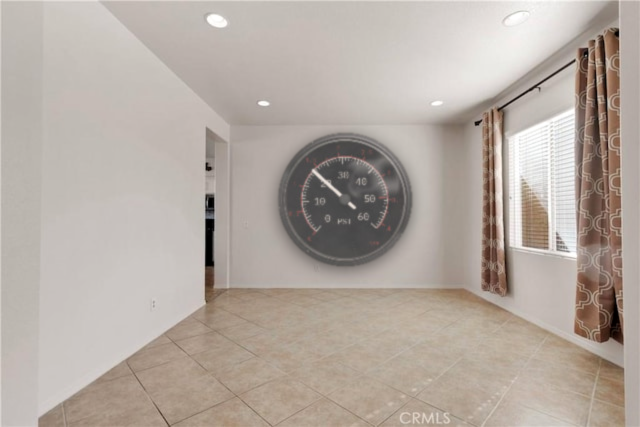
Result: 20 psi
